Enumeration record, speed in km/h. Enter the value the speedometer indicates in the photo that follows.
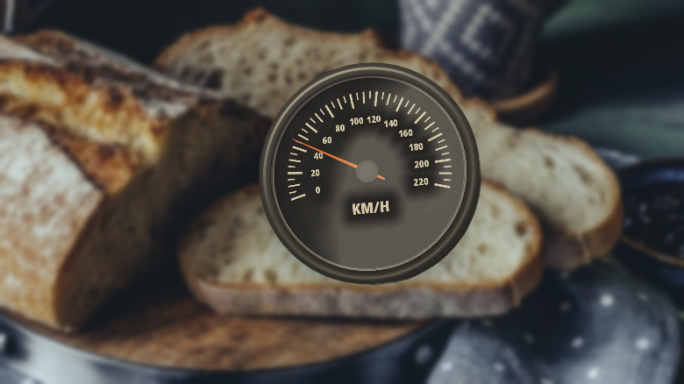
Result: 45 km/h
